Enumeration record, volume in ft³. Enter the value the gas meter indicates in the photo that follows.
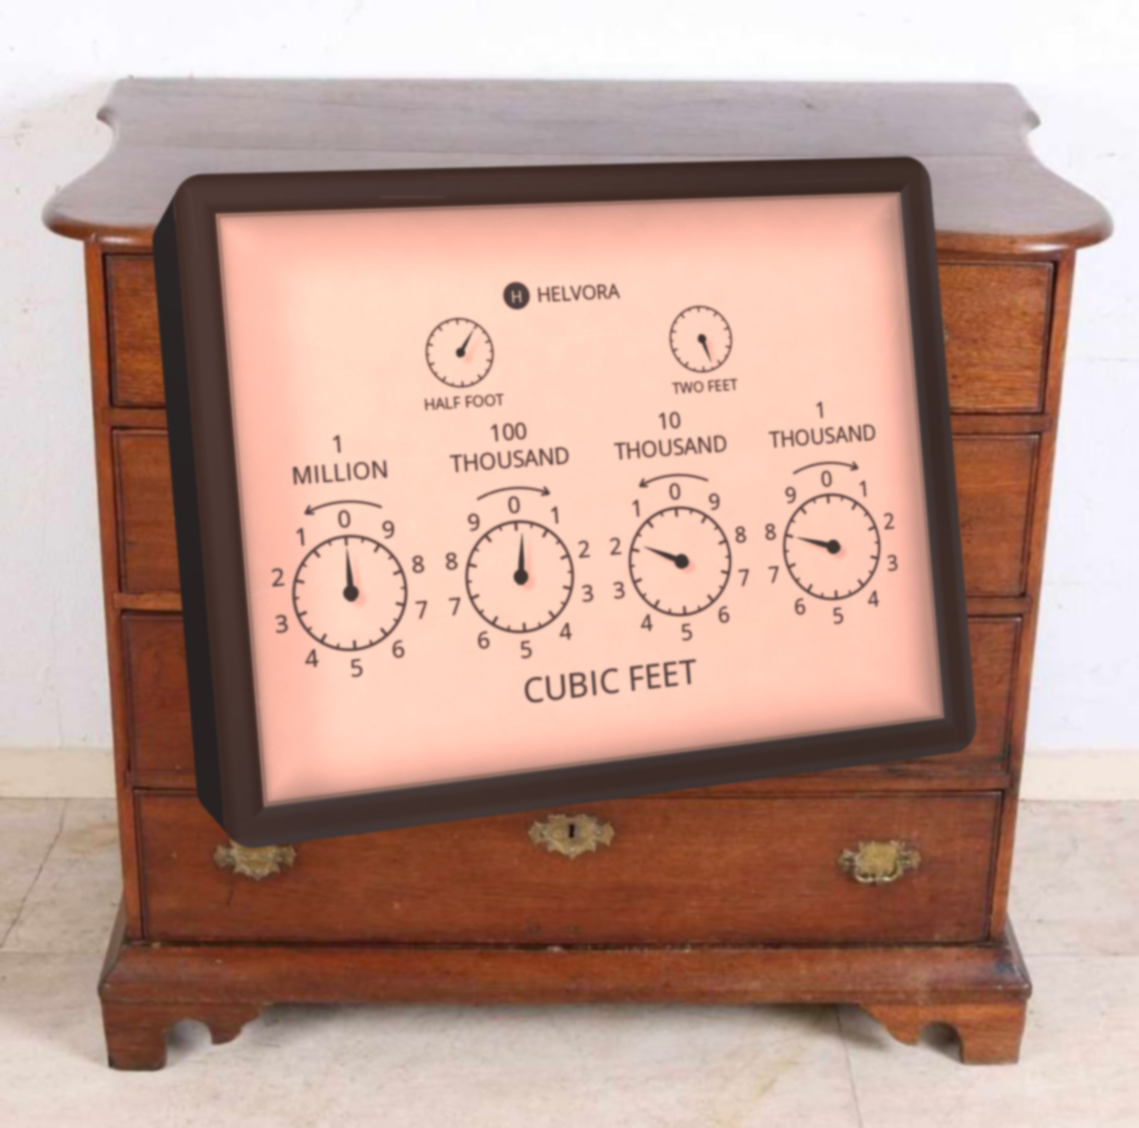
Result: 1800 ft³
